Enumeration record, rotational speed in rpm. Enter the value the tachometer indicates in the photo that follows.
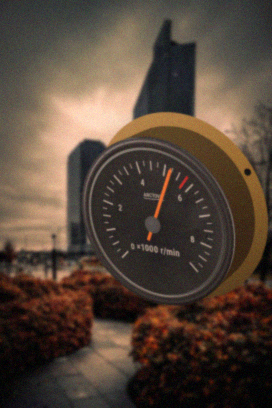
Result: 5250 rpm
